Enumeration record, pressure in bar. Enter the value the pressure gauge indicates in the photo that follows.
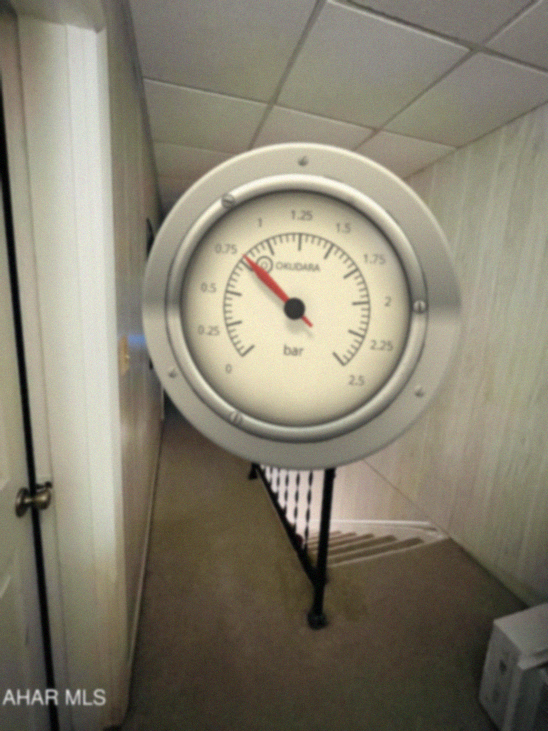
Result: 0.8 bar
